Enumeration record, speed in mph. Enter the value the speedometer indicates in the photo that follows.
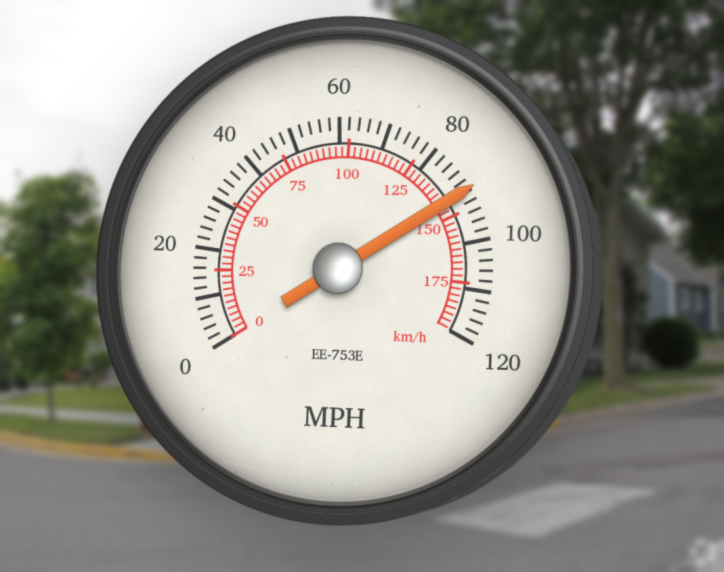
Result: 90 mph
